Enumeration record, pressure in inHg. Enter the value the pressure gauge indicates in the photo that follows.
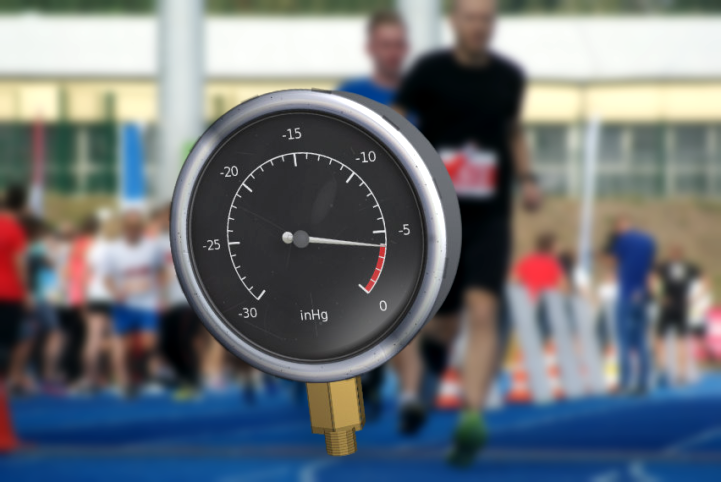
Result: -4 inHg
